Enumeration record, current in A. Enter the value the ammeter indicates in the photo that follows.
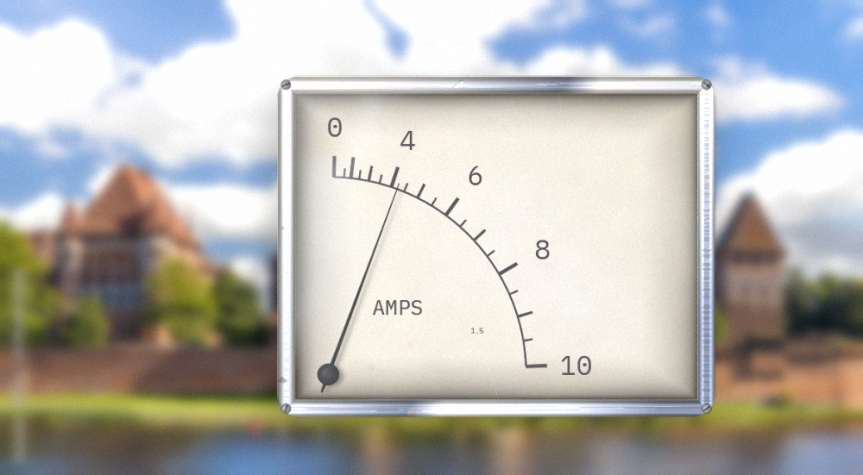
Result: 4.25 A
